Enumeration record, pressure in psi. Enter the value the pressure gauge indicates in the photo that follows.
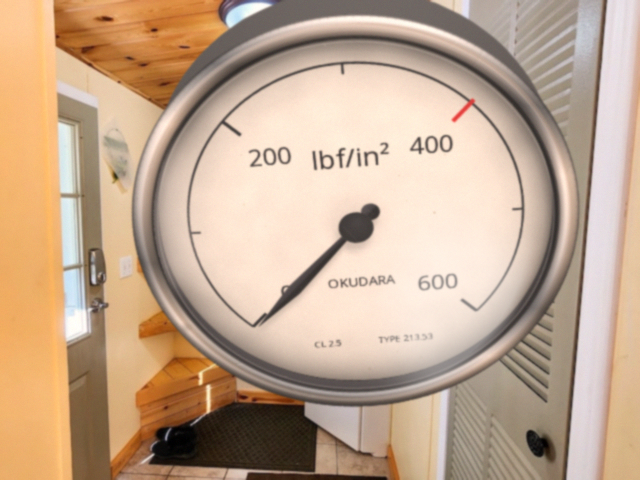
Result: 0 psi
